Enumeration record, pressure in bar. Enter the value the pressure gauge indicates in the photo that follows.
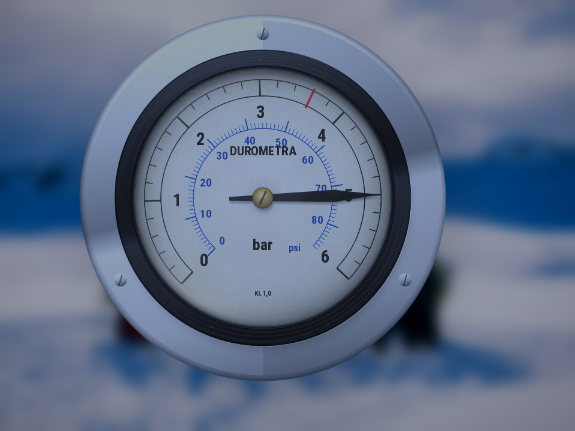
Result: 5 bar
